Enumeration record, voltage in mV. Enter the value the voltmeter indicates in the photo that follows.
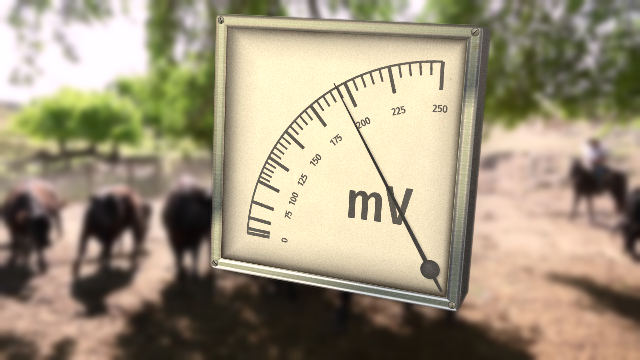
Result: 195 mV
